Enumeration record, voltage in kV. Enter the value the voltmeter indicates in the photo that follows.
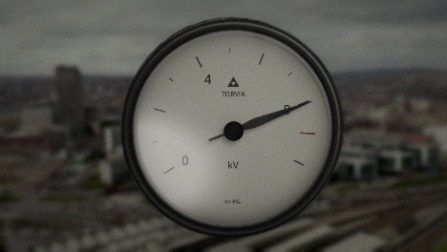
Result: 8 kV
